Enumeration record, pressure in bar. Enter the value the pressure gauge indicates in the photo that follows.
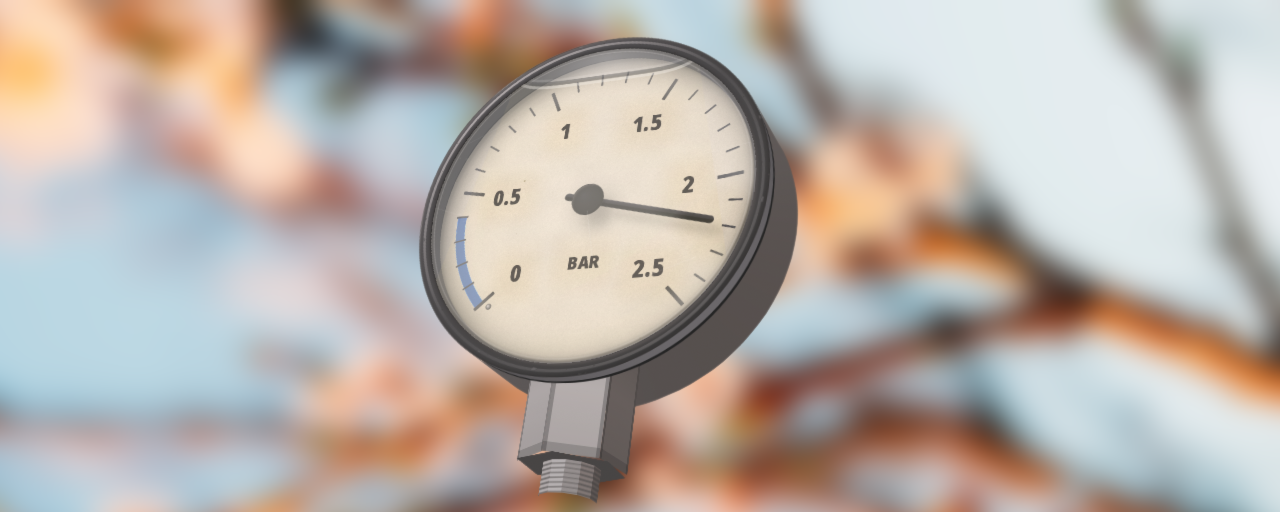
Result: 2.2 bar
